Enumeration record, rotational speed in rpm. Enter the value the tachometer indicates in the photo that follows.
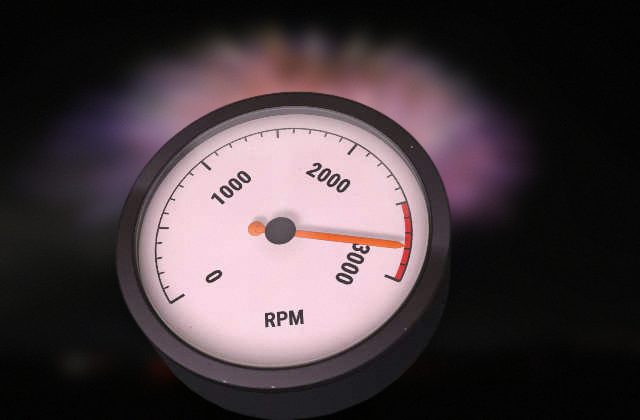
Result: 2800 rpm
